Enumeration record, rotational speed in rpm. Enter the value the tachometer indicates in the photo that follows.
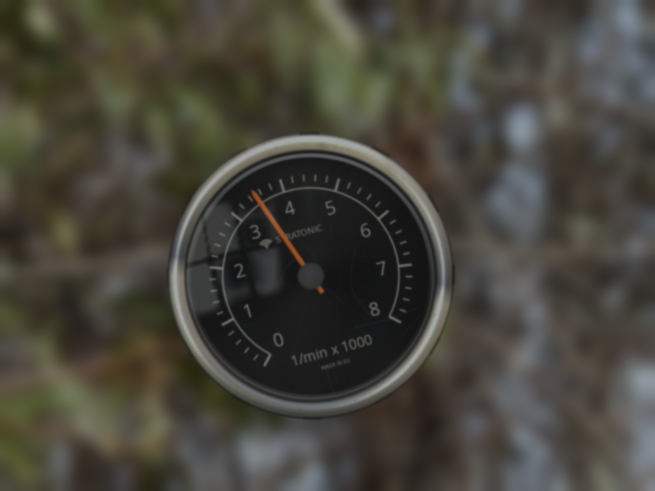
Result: 3500 rpm
